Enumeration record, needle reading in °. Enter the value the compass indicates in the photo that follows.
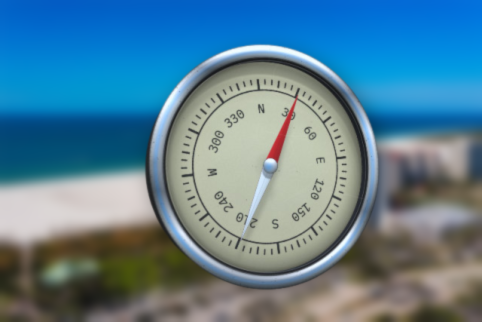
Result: 30 °
